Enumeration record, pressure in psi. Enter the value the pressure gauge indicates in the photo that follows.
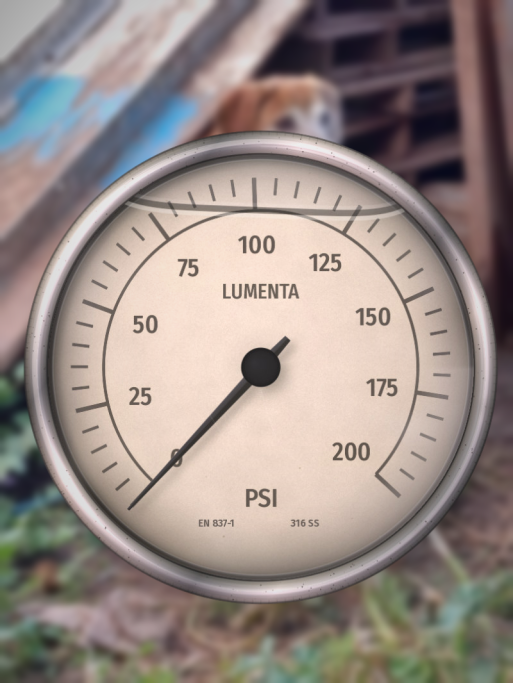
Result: 0 psi
